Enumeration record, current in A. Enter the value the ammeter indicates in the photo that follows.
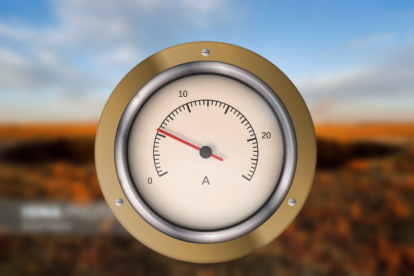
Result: 5.5 A
